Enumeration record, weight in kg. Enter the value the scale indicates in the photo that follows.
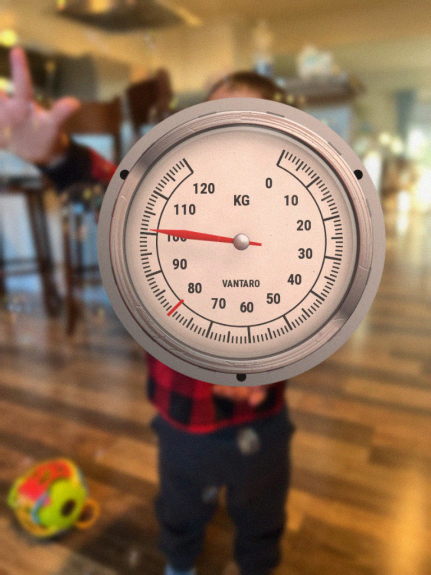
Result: 101 kg
